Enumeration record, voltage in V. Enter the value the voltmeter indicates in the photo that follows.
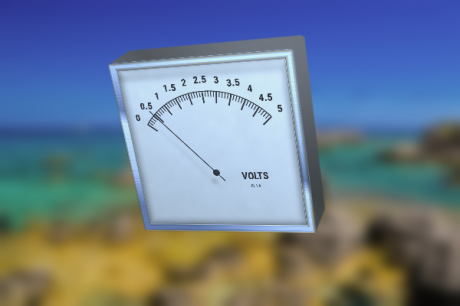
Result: 0.5 V
